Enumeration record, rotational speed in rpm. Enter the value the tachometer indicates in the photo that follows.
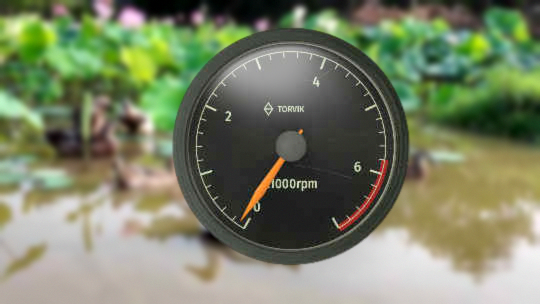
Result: 100 rpm
